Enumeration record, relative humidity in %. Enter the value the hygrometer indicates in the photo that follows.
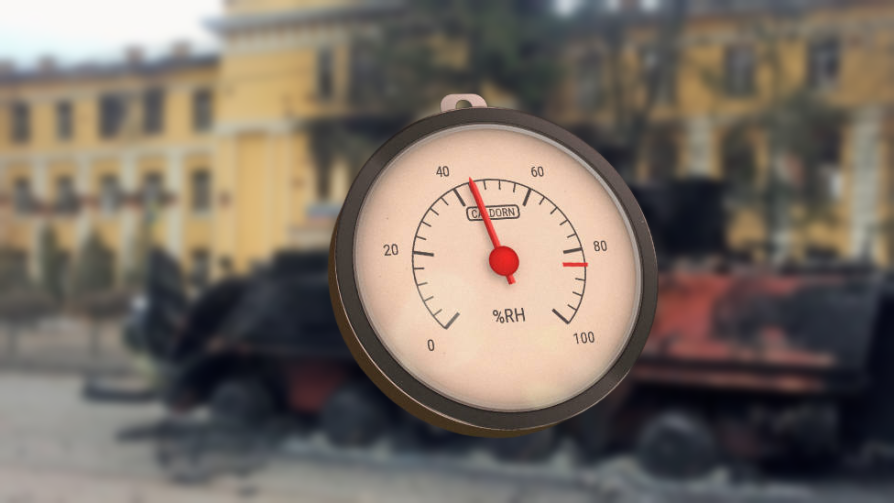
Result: 44 %
